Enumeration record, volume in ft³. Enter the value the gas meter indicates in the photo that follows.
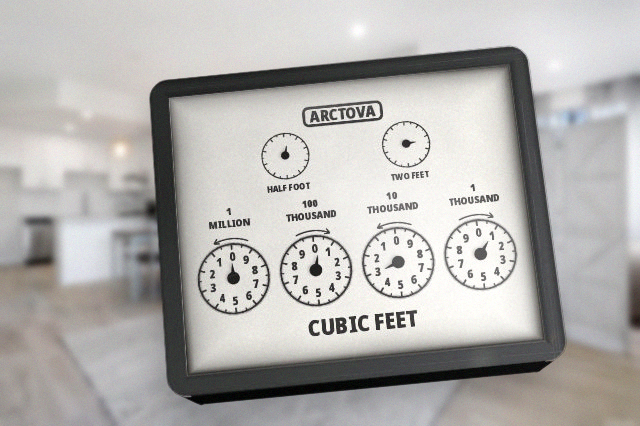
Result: 3100 ft³
